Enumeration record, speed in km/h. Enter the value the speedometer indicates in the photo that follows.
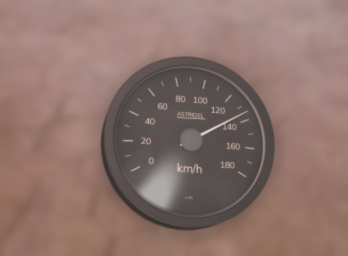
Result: 135 km/h
